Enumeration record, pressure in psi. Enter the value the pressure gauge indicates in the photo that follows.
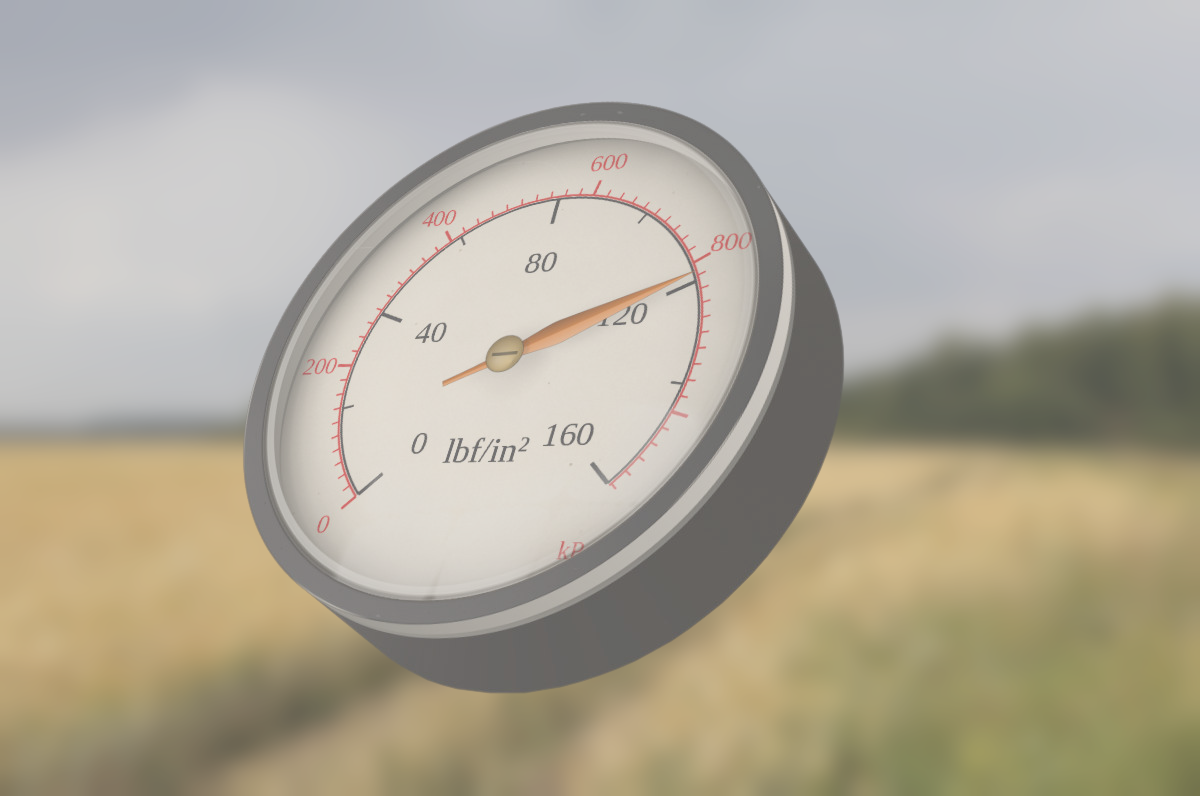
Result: 120 psi
